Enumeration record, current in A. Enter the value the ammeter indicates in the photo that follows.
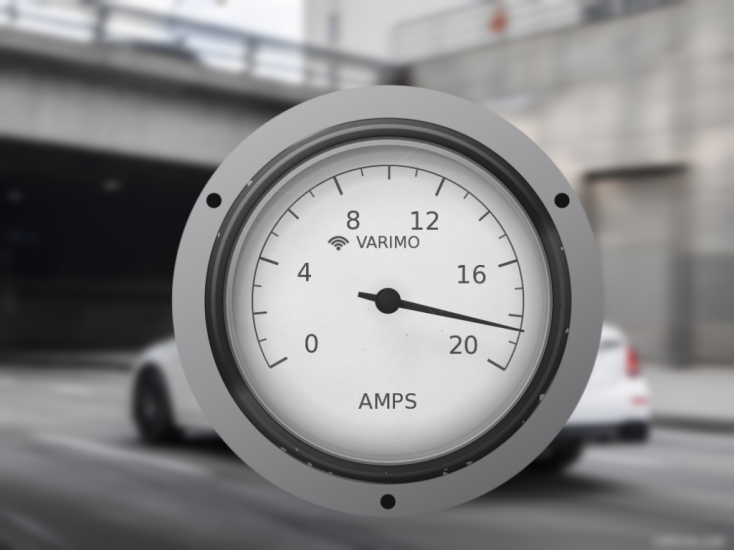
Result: 18.5 A
